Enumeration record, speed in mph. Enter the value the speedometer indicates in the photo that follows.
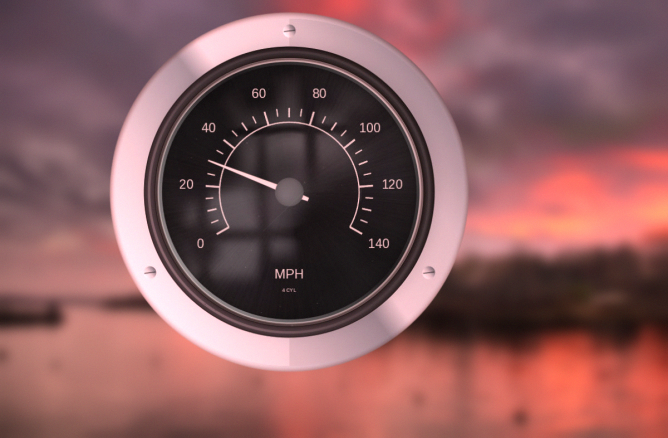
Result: 30 mph
